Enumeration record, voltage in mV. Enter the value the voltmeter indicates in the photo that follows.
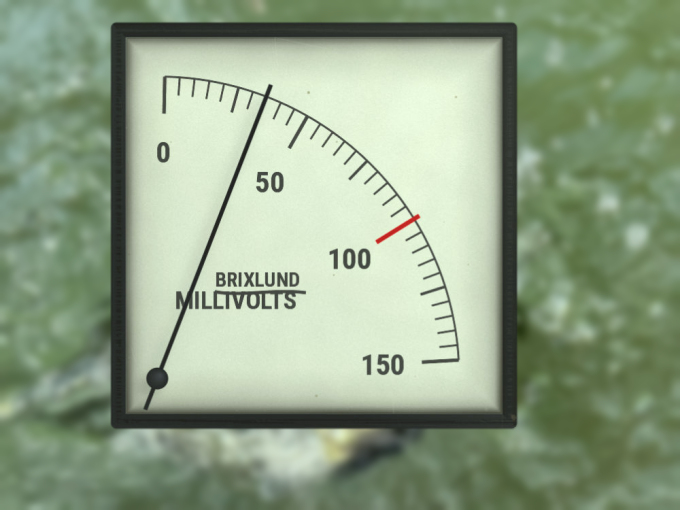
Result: 35 mV
